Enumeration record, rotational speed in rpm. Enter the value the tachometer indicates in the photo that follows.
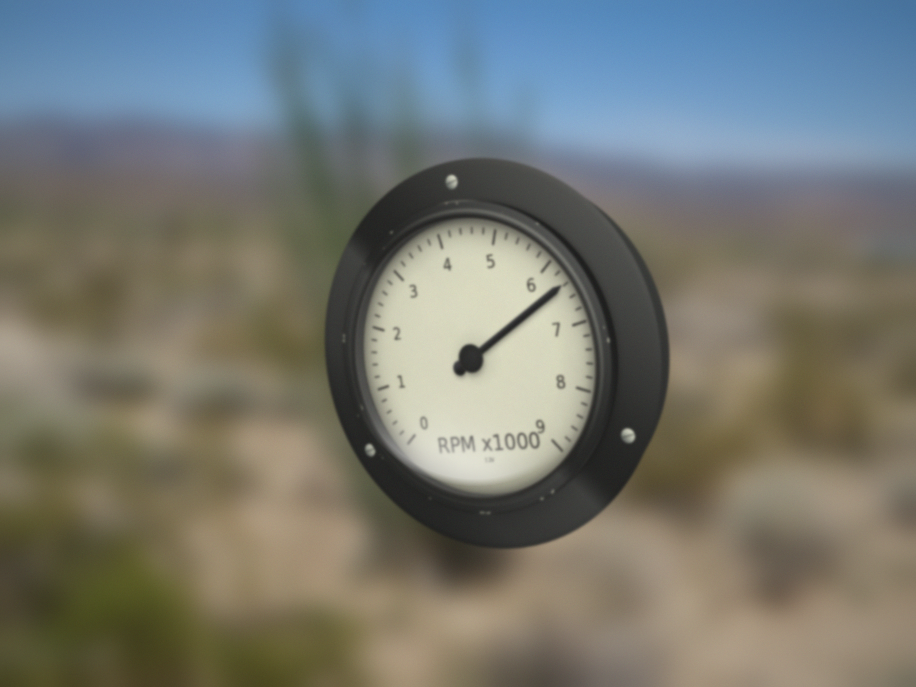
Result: 6400 rpm
